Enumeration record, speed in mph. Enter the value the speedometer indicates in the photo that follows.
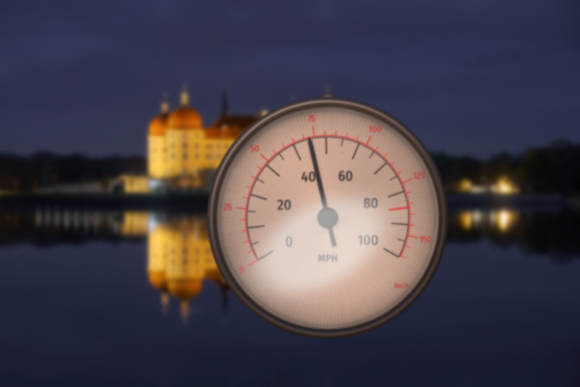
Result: 45 mph
